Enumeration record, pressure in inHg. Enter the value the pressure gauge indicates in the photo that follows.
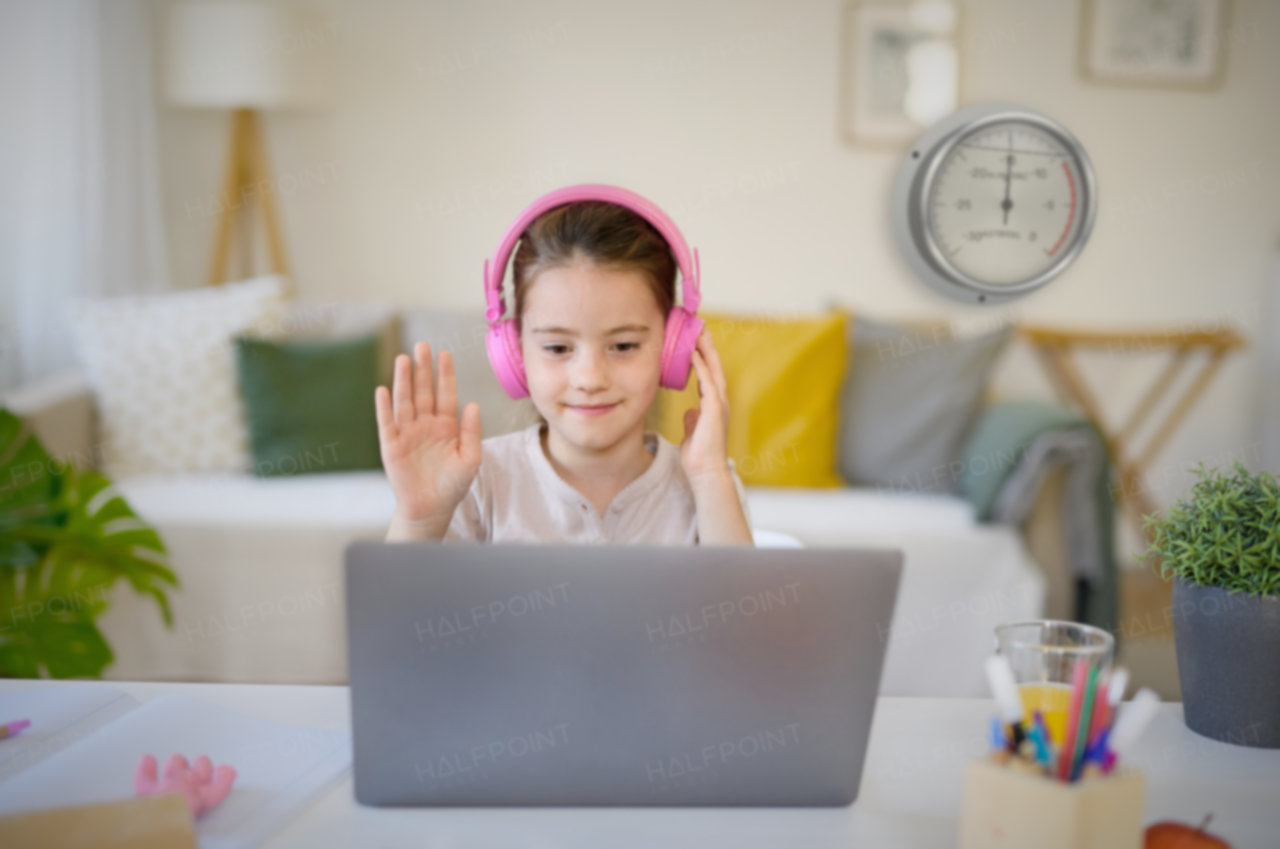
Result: -15 inHg
